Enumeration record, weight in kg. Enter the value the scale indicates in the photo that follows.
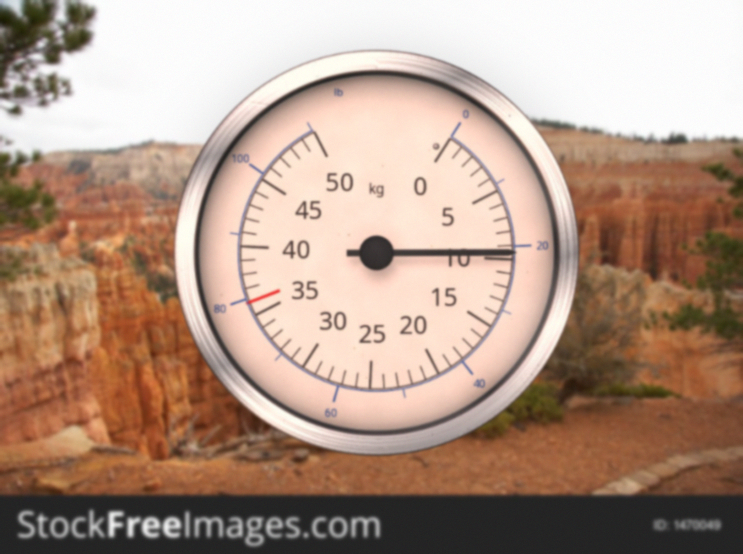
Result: 9.5 kg
